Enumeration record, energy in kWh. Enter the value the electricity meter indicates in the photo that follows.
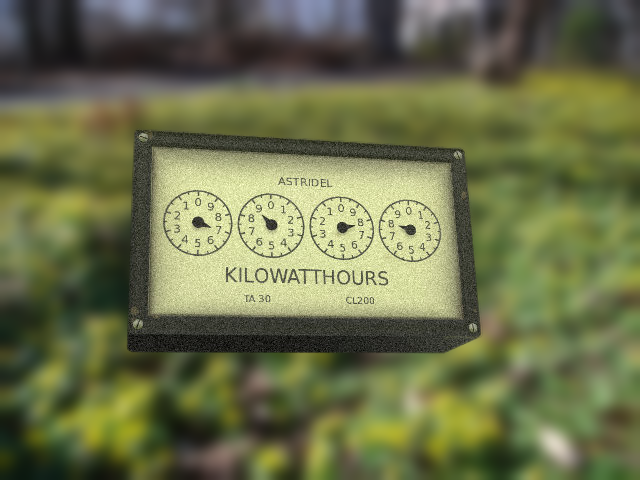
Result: 6878 kWh
